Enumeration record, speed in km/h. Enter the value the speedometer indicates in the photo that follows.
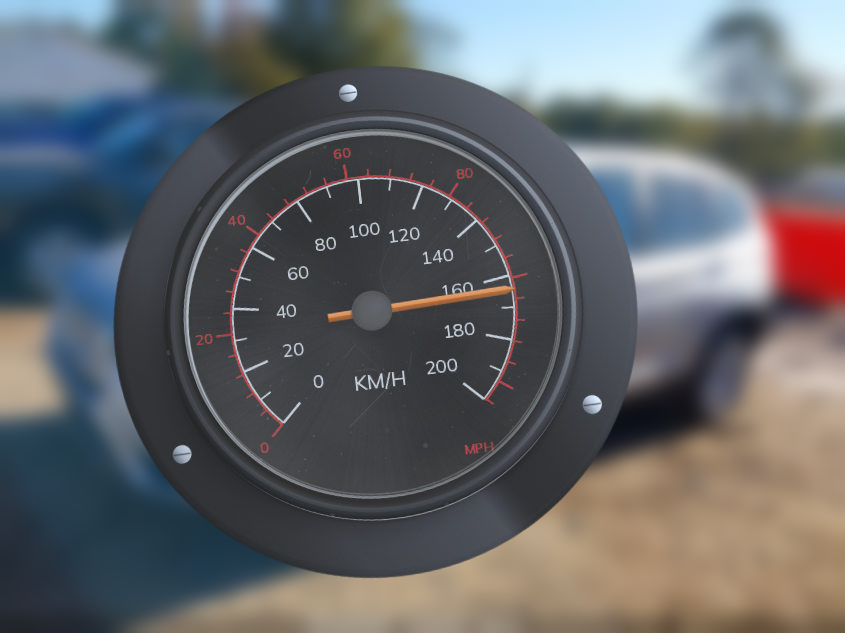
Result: 165 km/h
